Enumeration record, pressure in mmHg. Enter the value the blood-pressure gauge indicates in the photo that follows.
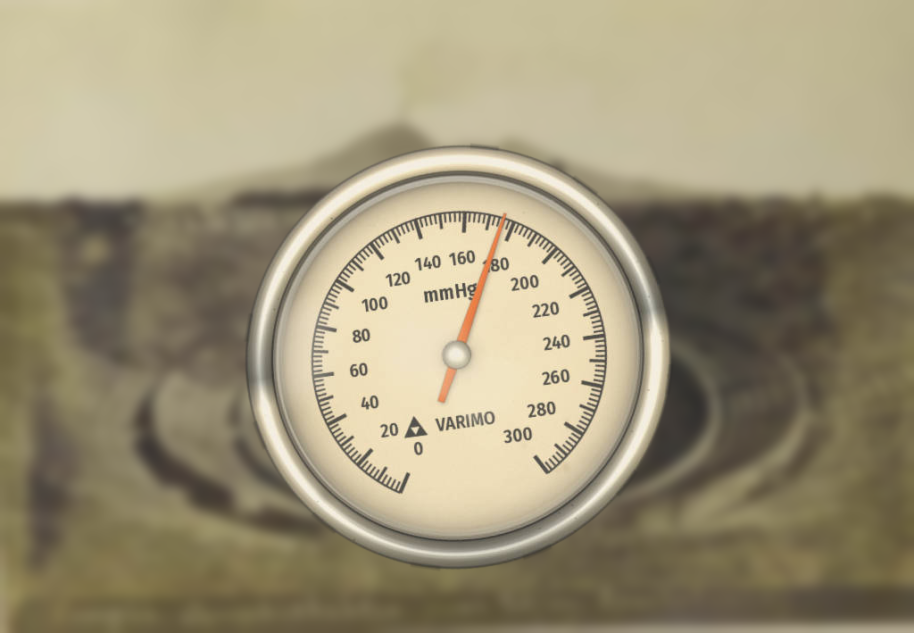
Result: 176 mmHg
